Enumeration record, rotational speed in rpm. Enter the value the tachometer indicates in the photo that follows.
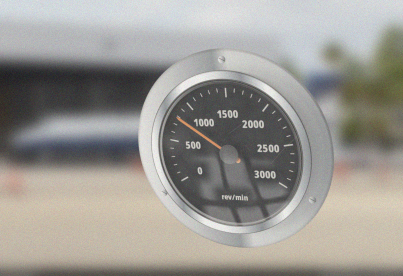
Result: 800 rpm
